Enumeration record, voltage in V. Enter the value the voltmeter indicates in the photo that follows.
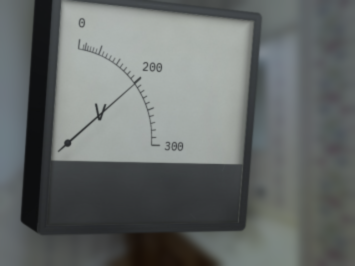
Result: 200 V
